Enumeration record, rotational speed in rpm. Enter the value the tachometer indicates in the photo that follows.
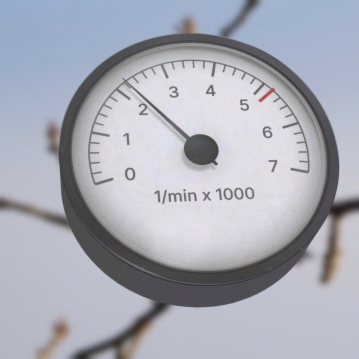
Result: 2200 rpm
